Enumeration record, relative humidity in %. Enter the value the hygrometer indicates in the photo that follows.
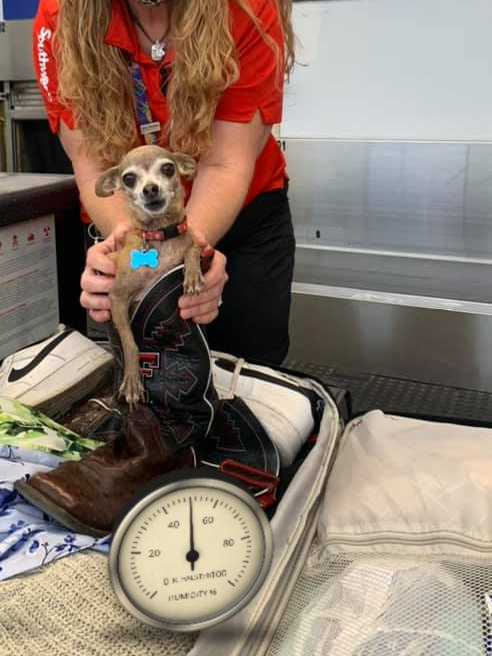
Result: 50 %
